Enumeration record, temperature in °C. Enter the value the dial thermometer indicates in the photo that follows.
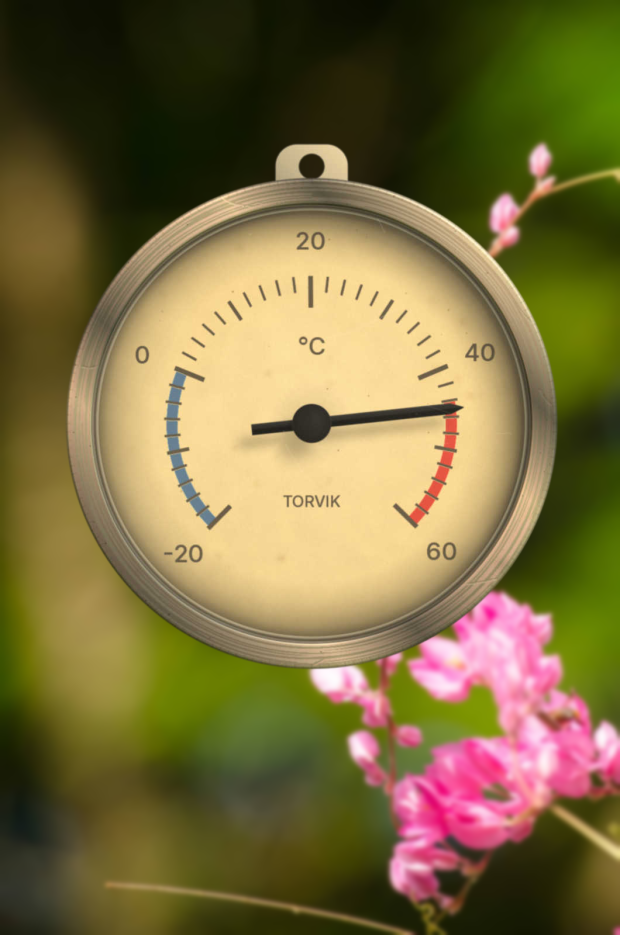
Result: 45 °C
